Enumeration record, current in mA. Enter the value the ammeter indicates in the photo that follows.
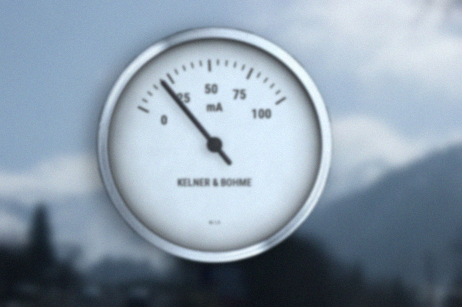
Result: 20 mA
